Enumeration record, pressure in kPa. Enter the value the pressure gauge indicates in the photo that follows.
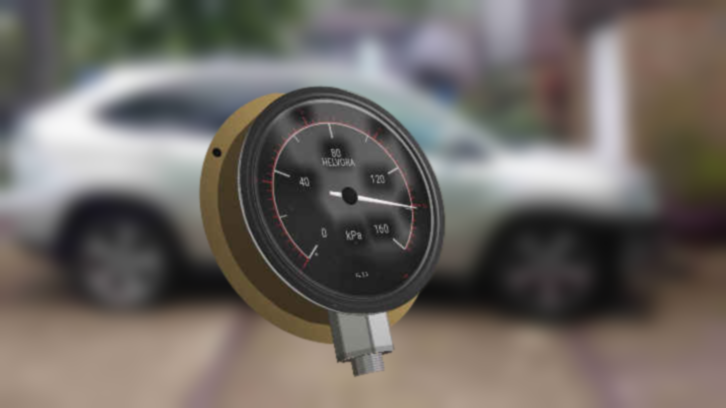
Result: 140 kPa
